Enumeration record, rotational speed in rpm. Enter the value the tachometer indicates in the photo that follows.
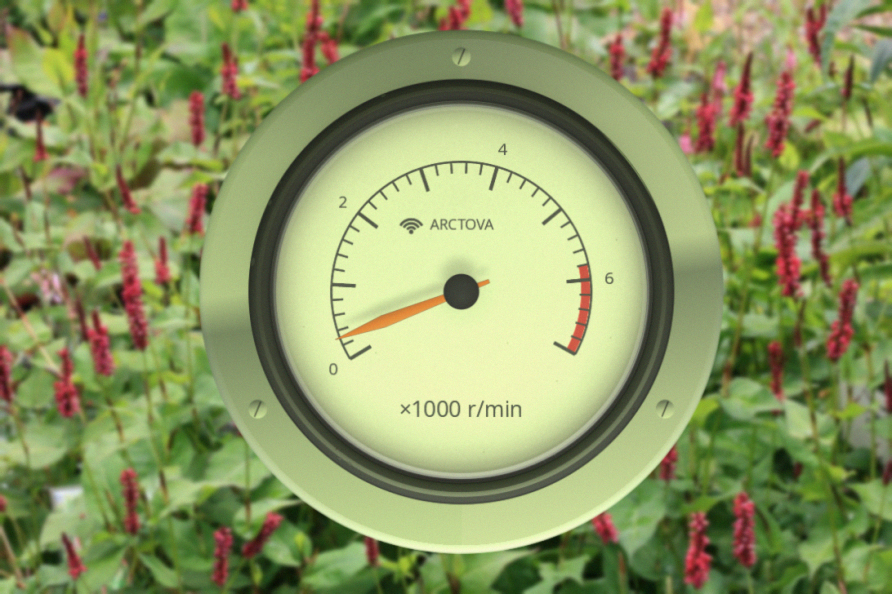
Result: 300 rpm
